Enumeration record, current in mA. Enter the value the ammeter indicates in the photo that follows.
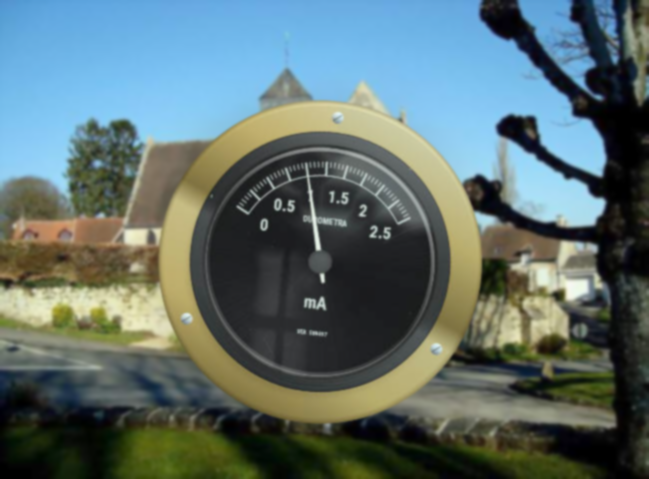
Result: 1 mA
